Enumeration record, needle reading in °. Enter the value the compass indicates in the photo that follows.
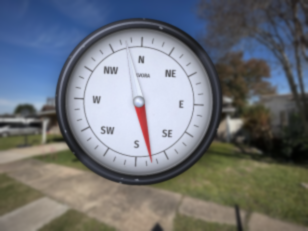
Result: 165 °
